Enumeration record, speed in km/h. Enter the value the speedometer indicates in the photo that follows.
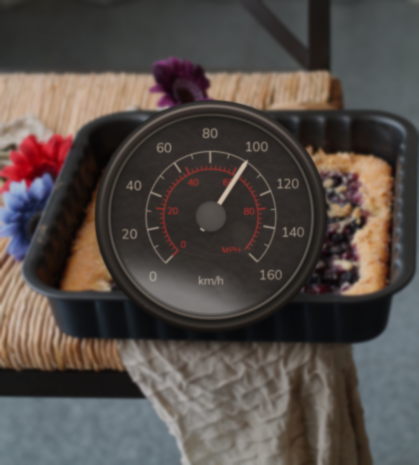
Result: 100 km/h
